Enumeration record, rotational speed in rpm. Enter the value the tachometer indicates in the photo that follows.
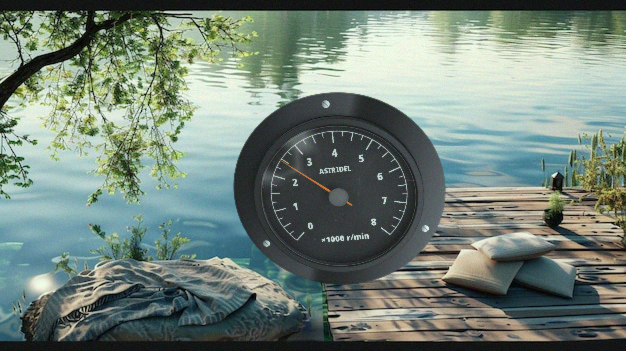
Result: 2500 rpm
